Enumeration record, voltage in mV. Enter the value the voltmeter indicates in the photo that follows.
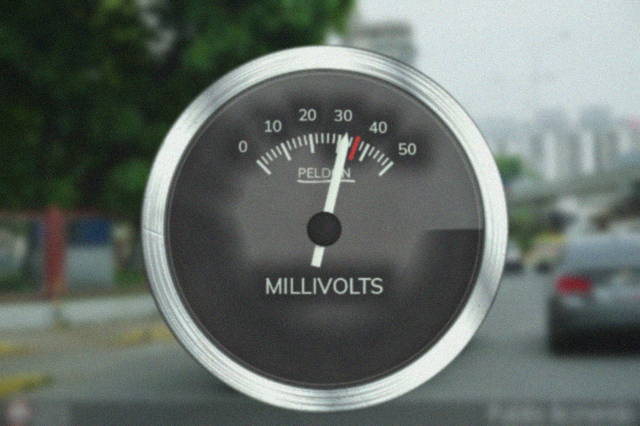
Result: 32 mV
